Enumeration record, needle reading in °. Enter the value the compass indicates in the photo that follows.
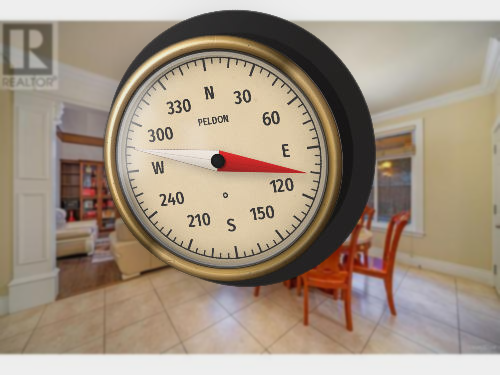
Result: 105 °
